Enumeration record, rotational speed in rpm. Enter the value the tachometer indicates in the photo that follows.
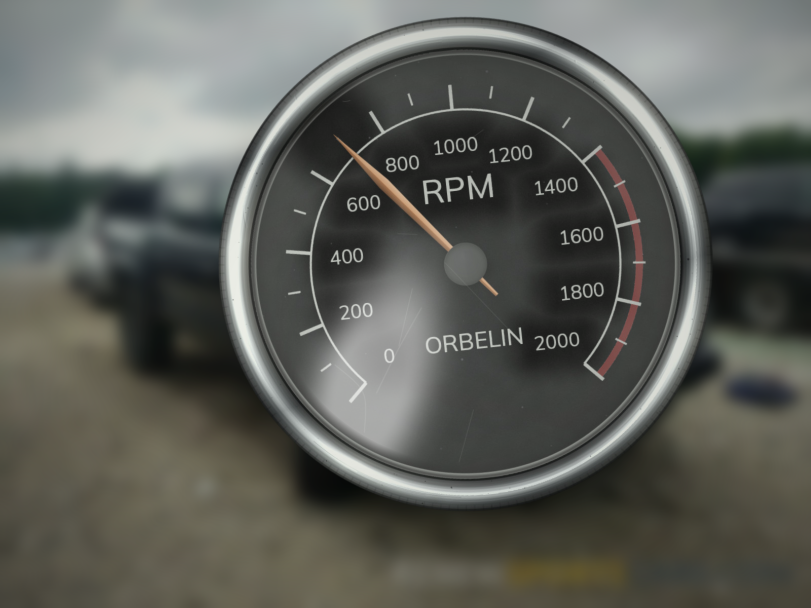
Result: 700 rpm
